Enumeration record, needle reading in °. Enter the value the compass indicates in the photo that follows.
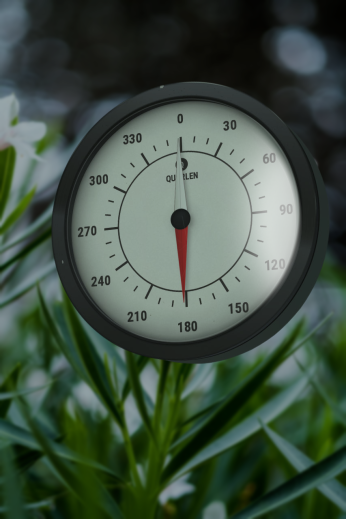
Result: 180 °
